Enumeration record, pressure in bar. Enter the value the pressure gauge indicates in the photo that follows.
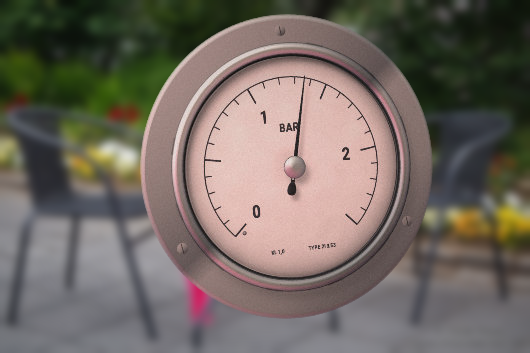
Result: 1.35 bar
